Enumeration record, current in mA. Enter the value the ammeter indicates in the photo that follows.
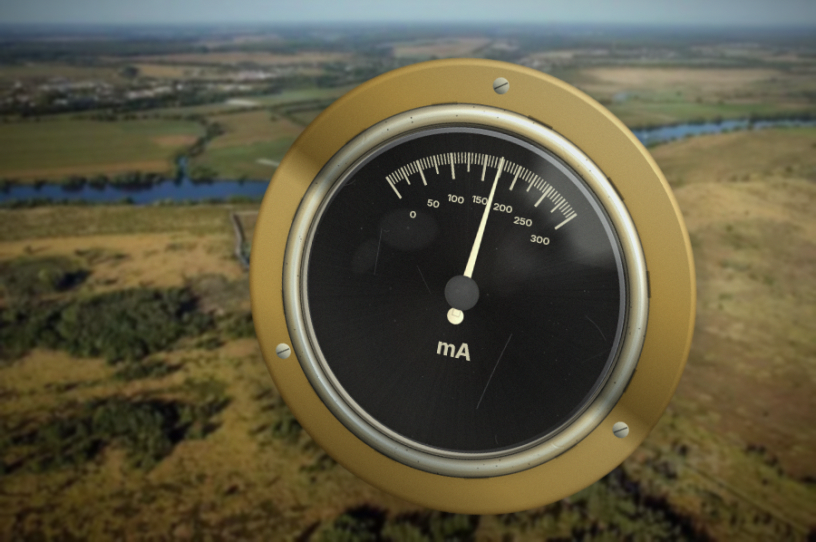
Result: 175 mA
